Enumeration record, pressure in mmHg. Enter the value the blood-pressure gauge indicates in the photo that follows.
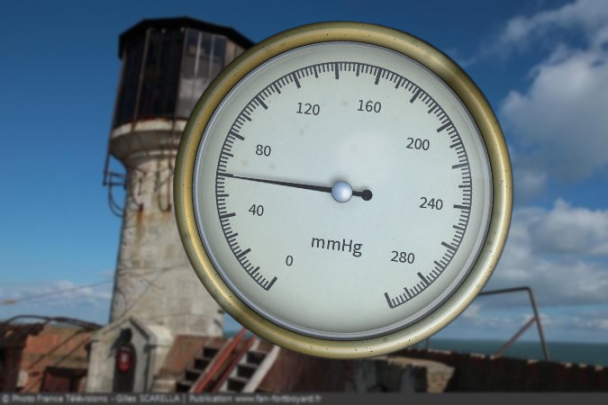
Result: 60 mmHg
